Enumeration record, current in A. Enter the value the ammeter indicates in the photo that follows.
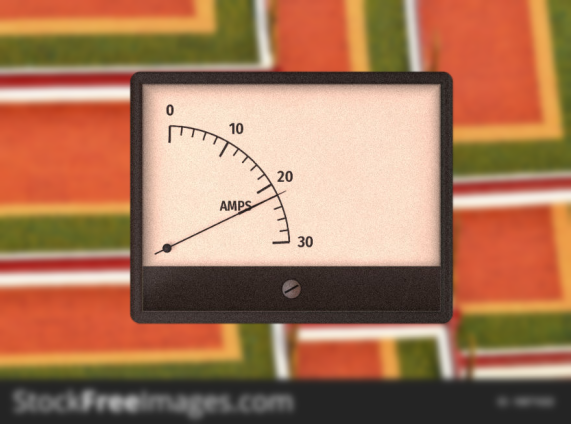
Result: 22 A
